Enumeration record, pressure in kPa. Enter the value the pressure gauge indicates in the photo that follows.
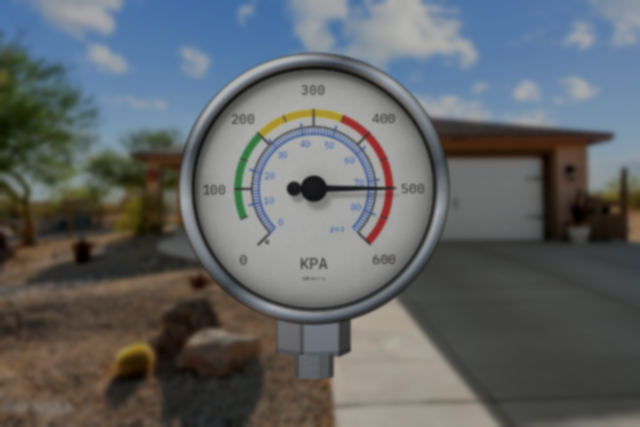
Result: 500 kPa
